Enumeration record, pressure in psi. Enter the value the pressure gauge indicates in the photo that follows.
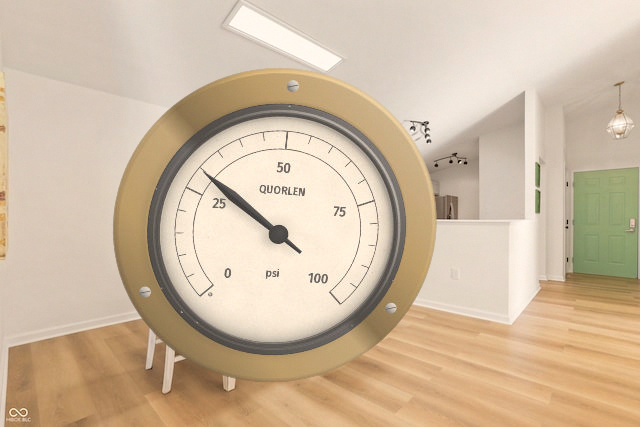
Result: 30 psi
